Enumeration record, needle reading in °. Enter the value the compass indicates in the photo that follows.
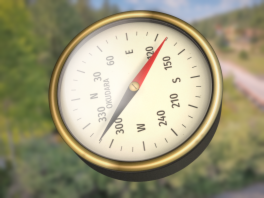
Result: 130 °
